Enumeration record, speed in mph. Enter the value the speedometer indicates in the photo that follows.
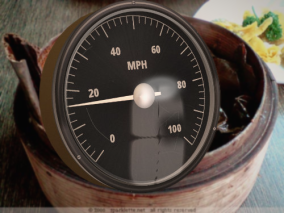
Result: 16 mph
